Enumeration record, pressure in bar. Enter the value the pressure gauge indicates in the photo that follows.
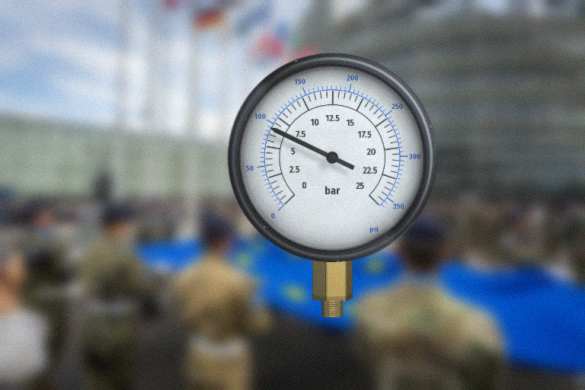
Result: 6.5 bar
